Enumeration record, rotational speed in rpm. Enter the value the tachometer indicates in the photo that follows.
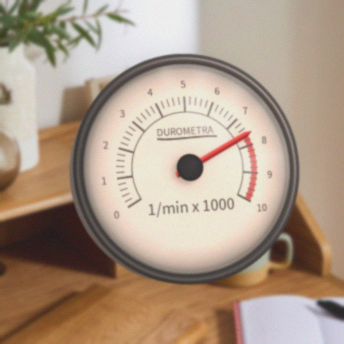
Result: 7600 rpm
